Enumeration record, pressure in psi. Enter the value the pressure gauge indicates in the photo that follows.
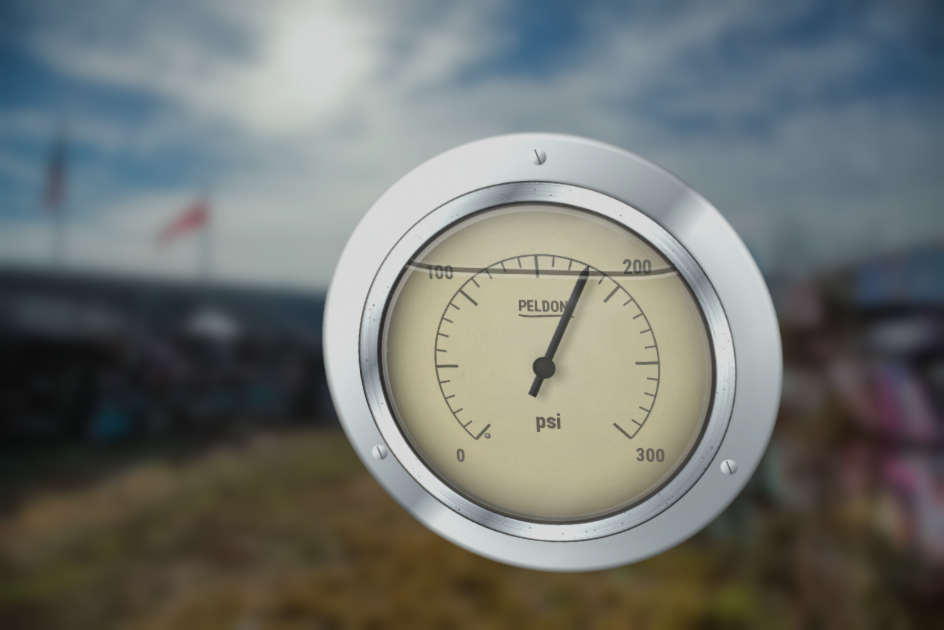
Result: 180 psi
